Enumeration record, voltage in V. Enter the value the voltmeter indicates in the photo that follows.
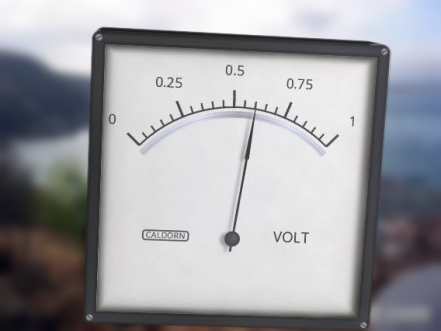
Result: 0.6 V
